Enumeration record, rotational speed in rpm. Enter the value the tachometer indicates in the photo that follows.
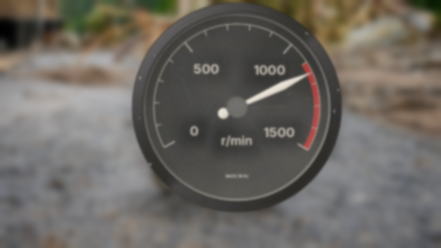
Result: 1150 rpm
